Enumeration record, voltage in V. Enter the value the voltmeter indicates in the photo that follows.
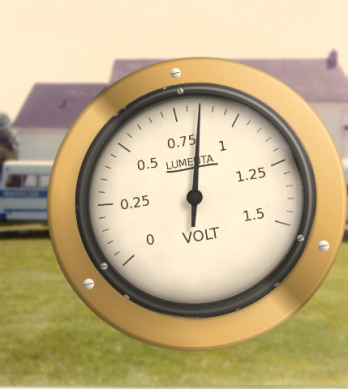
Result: 0.85 V
